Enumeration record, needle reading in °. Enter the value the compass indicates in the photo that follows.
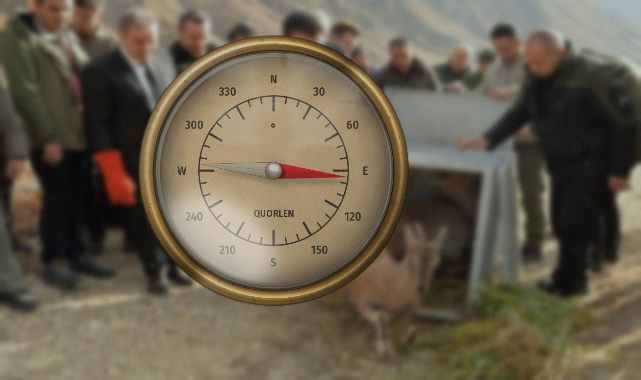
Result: 95 °
